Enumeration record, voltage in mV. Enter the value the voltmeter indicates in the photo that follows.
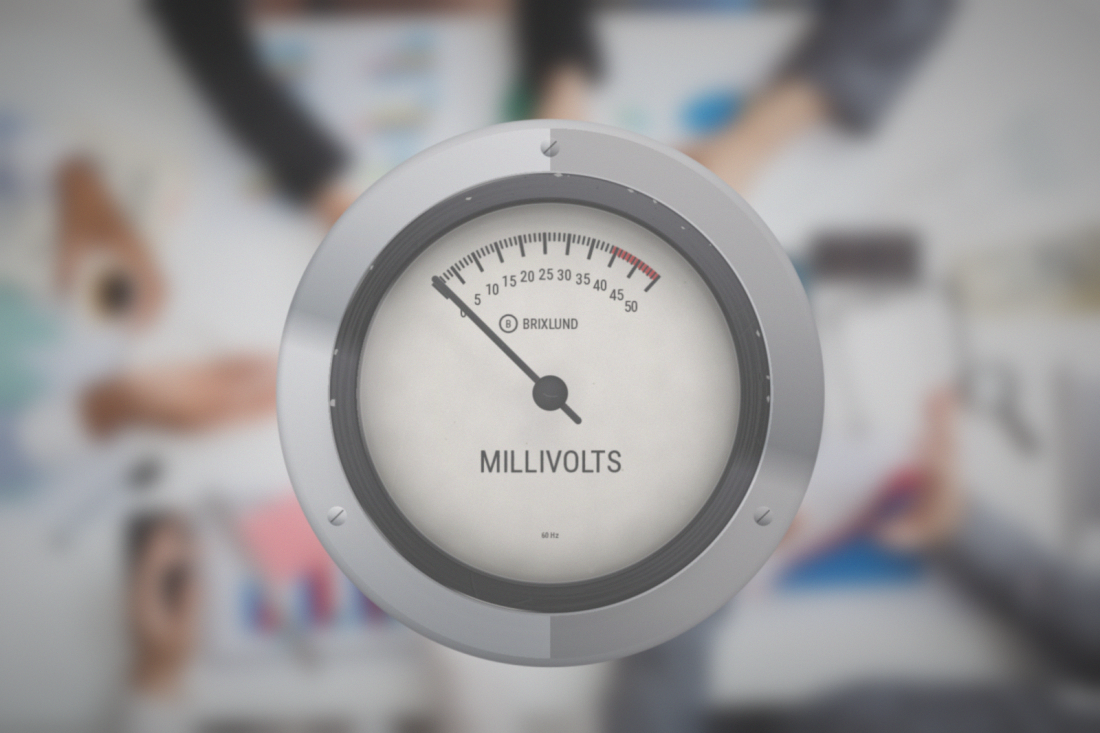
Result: 1 mV
